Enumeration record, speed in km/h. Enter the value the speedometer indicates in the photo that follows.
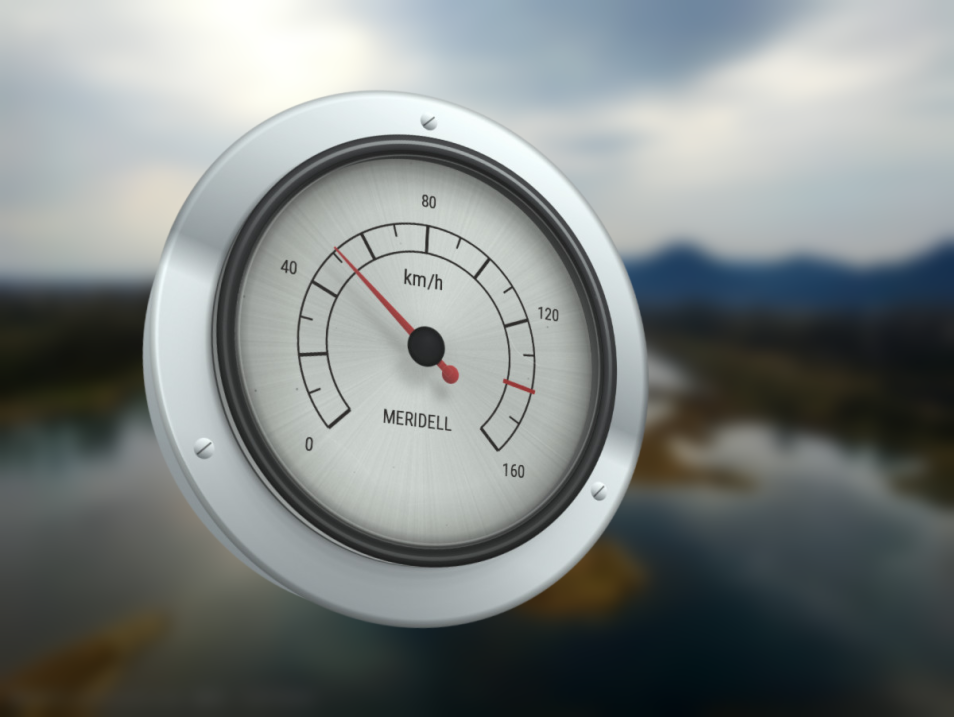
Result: 50 km/h
